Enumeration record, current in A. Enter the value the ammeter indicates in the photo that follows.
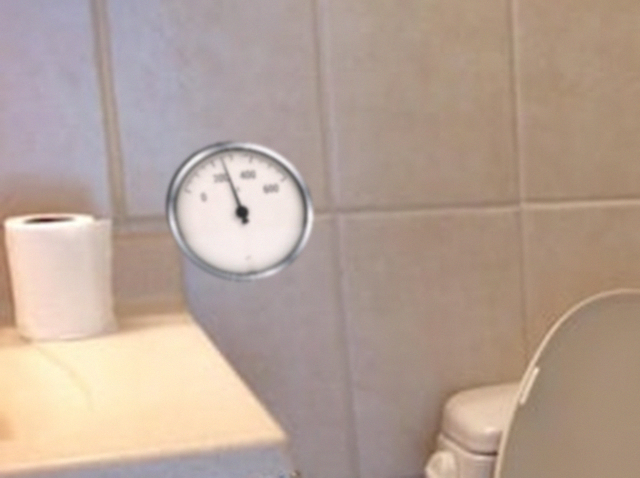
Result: 250 A
